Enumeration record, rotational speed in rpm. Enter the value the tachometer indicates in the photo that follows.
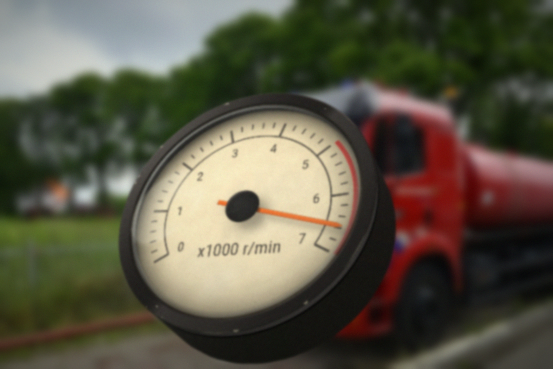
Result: 6600 rpm
